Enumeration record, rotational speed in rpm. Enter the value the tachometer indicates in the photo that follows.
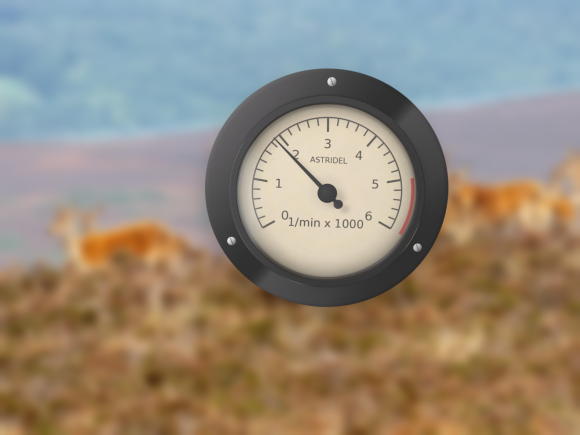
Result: 1900 rpm
